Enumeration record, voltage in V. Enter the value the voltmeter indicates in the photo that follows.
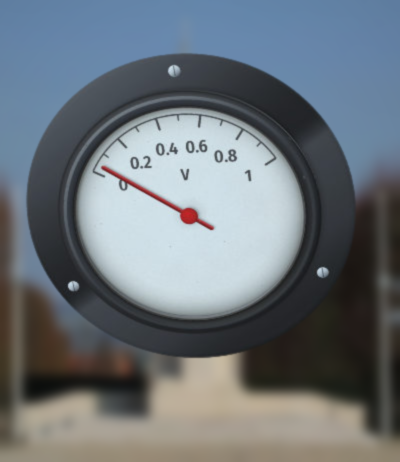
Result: 0.05 V
